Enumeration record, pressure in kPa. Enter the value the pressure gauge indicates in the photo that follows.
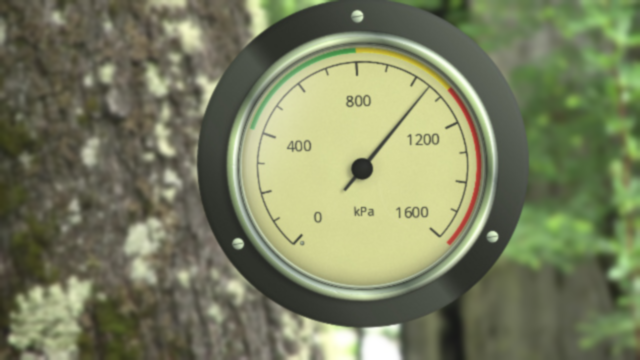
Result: 1050 kPa
